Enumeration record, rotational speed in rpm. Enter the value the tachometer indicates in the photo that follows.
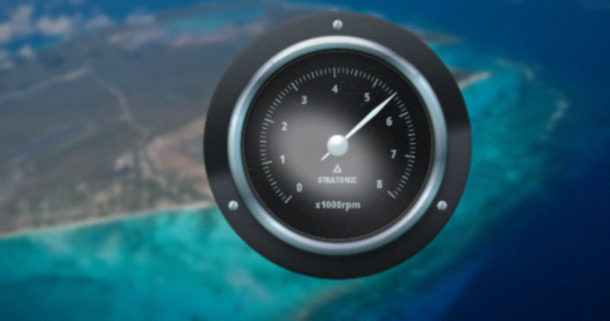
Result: 5500 rpm
